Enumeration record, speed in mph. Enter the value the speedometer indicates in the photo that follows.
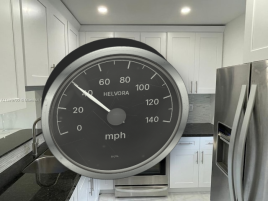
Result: 40 mph
